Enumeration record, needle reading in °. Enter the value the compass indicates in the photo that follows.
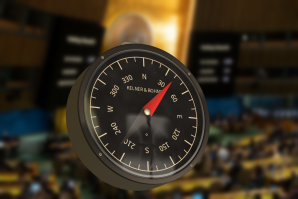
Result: 40 °
